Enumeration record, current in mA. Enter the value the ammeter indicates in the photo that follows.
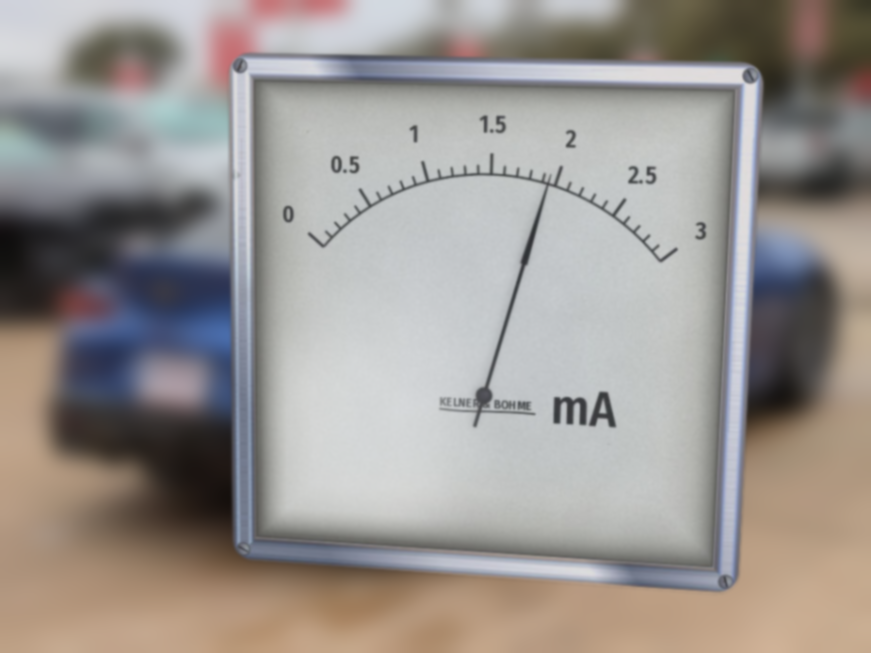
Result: 1.95 mA
